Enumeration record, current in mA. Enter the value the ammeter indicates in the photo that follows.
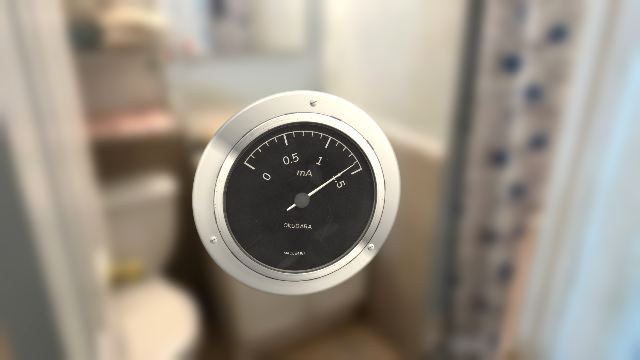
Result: 1.4 mA
